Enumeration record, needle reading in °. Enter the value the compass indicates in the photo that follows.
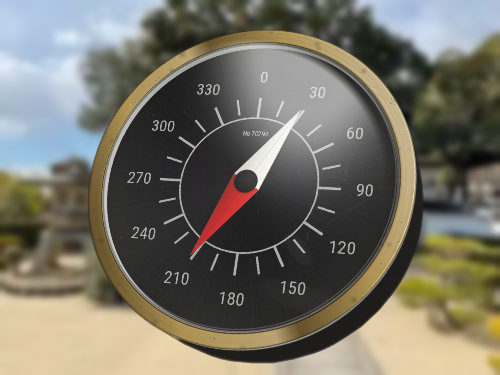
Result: 210 °
